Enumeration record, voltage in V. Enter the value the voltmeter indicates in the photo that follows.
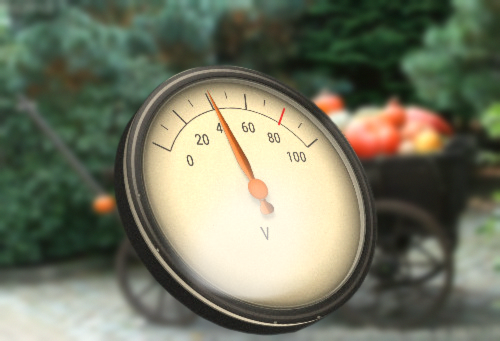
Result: 40 V
